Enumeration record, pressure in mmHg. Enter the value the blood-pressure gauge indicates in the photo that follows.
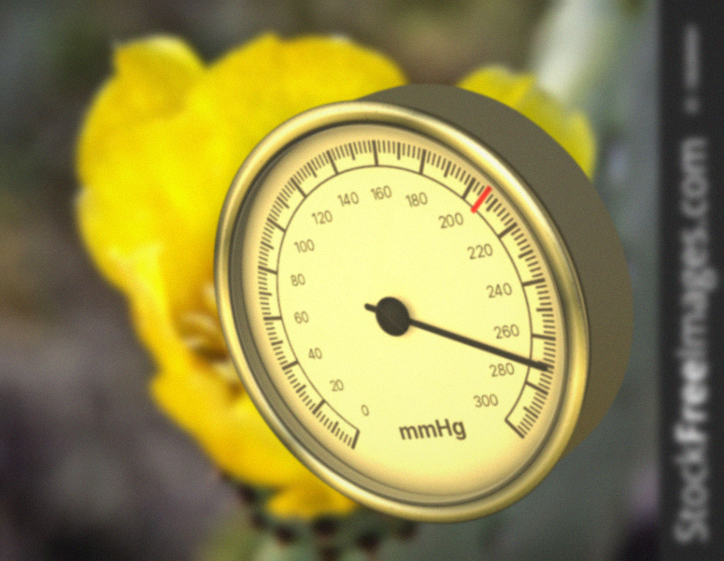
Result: 270 mmHg
